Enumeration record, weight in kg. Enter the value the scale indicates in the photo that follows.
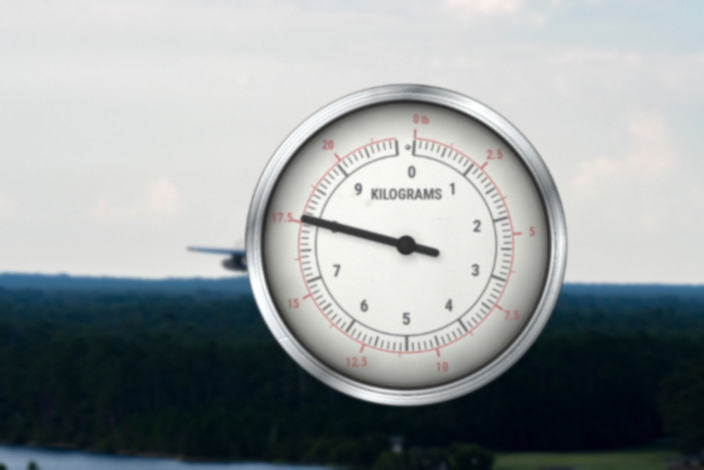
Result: 8 kg
